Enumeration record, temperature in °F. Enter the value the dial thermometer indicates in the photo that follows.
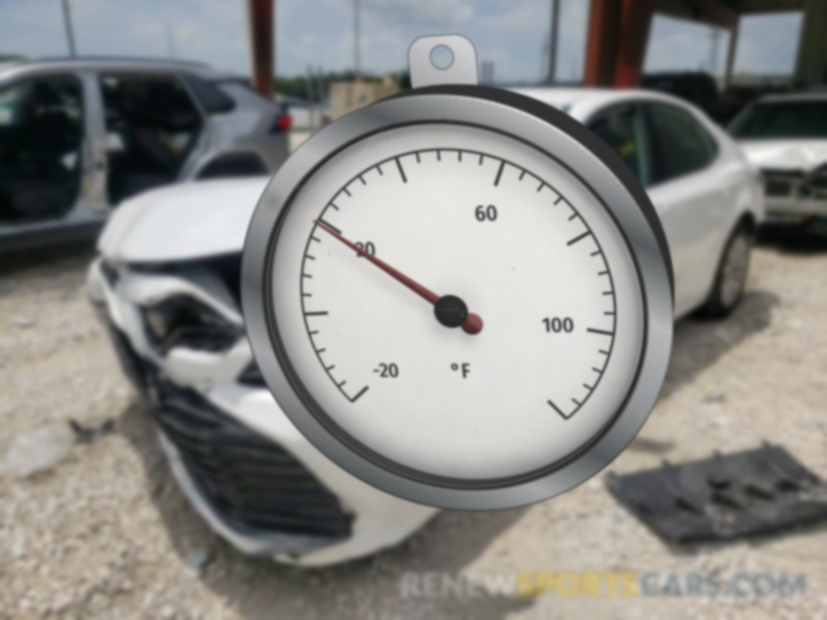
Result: 20 °F
